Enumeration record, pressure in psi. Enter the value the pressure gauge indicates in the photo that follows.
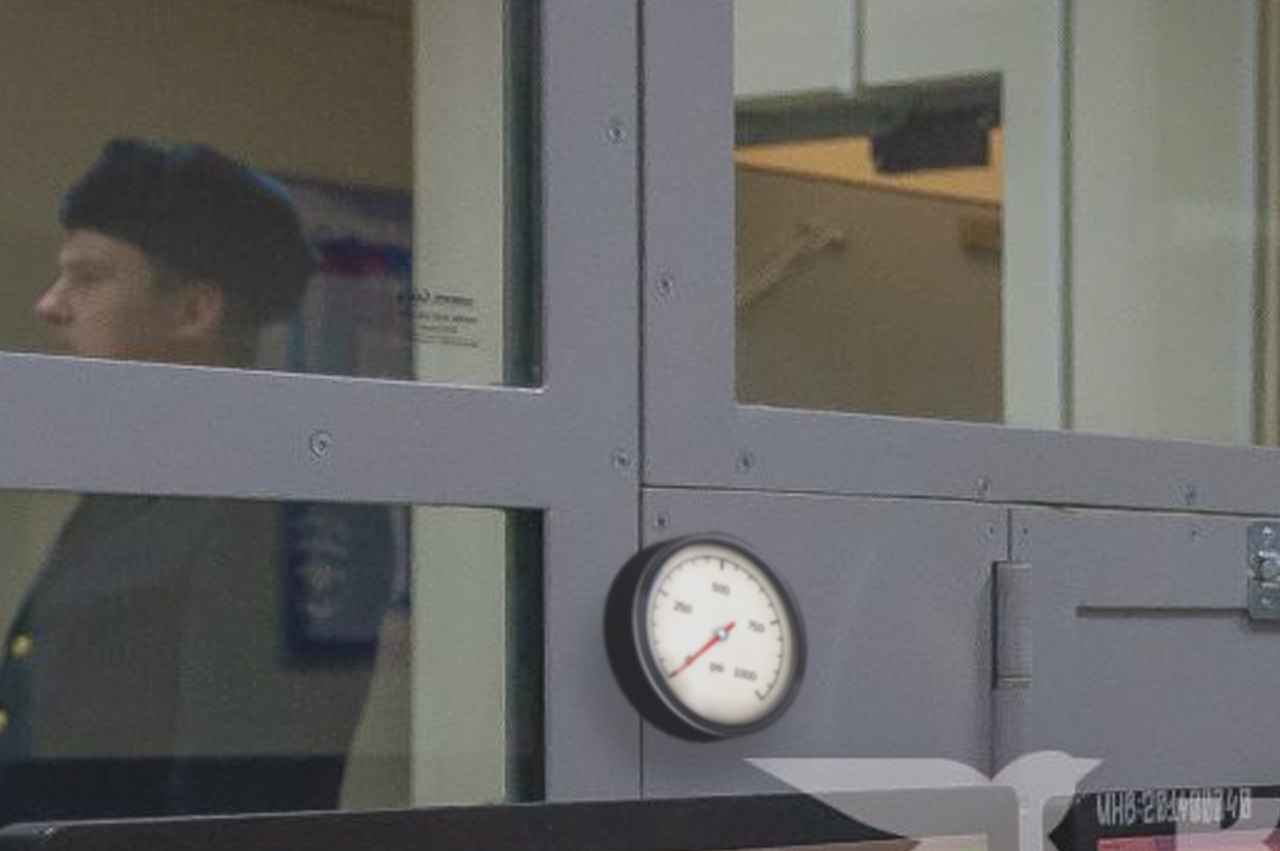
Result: 0 psi
